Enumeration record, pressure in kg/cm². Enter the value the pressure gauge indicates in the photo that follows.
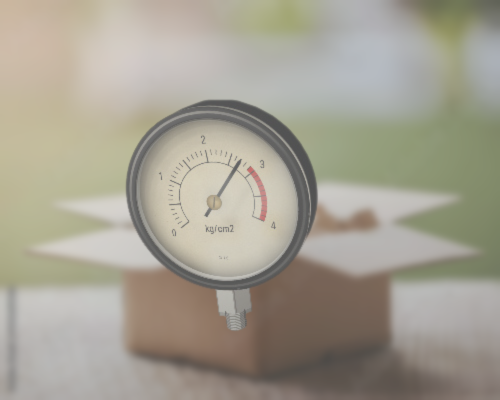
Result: 2.7 kg/cm²
